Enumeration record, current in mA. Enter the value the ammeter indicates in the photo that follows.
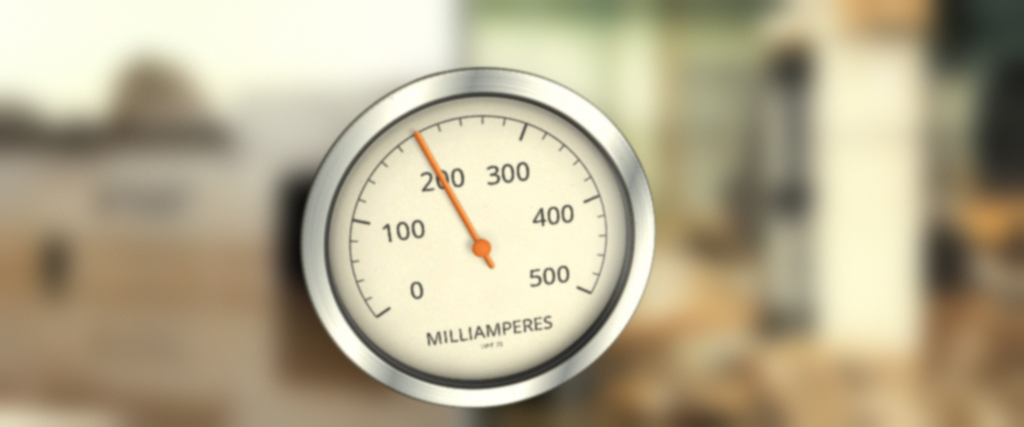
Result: 200 mA
